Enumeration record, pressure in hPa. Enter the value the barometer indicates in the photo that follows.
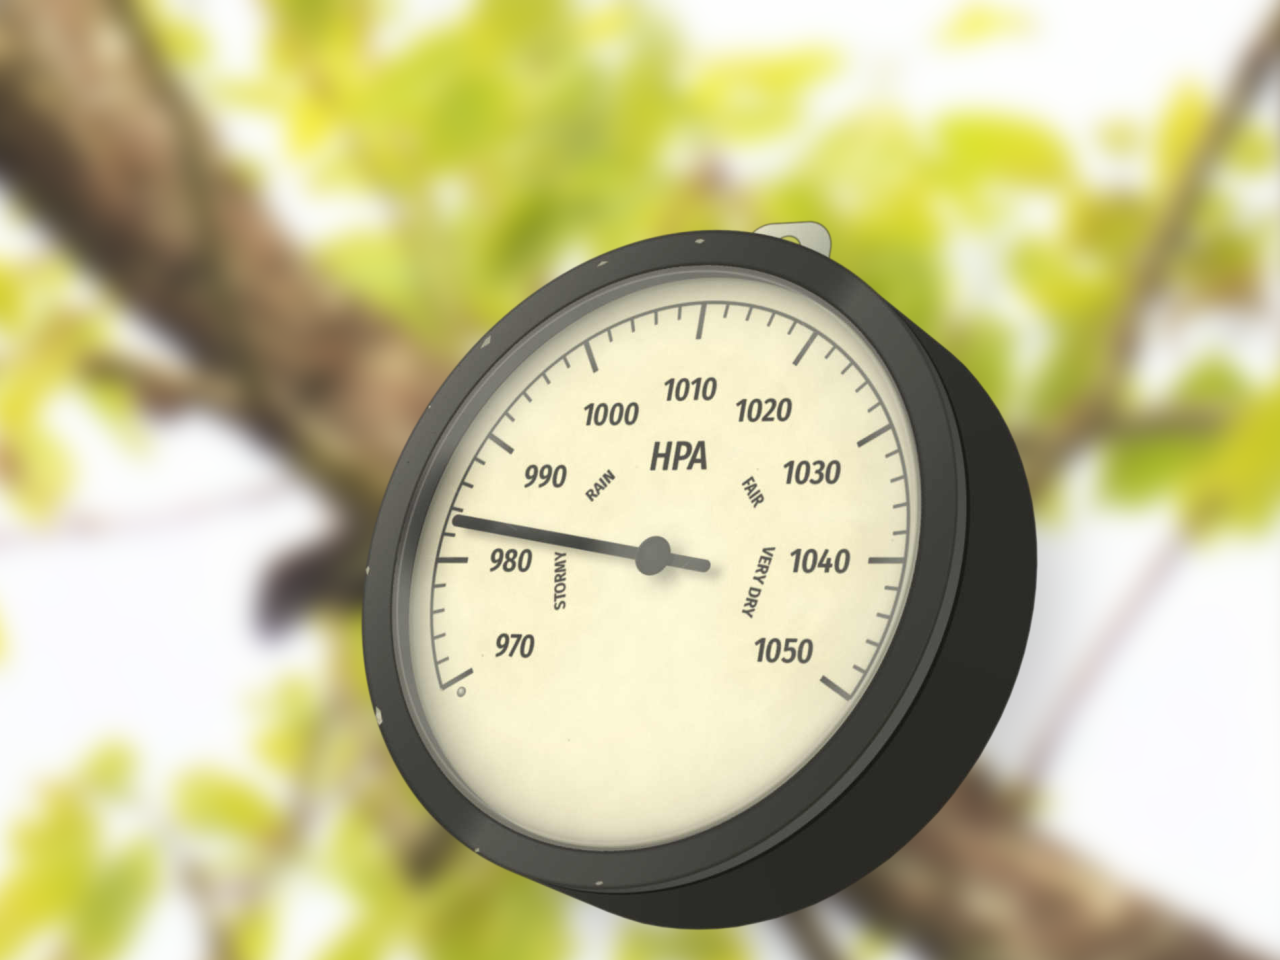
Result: 983 hPa
